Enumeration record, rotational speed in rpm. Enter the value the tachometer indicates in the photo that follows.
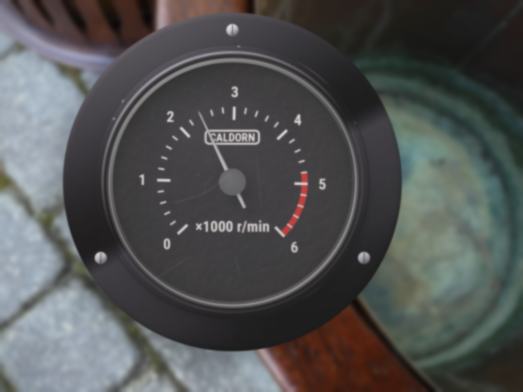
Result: 2400 rpm
